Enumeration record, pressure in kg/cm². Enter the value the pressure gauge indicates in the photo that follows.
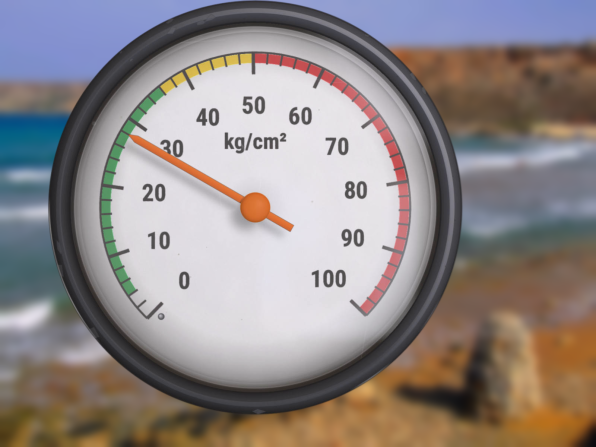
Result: 28 kg/cm²
